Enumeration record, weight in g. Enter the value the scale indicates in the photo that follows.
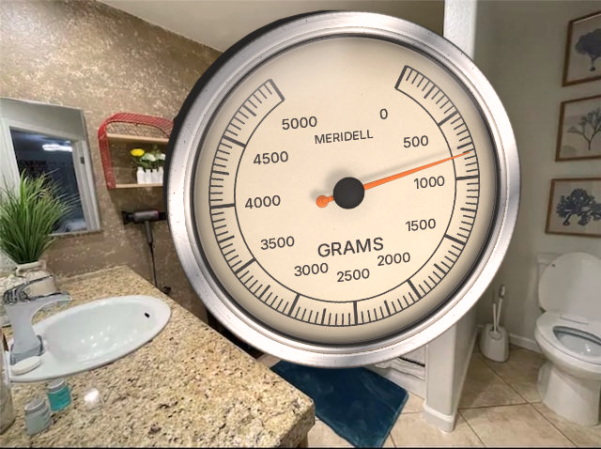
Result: 800 g
